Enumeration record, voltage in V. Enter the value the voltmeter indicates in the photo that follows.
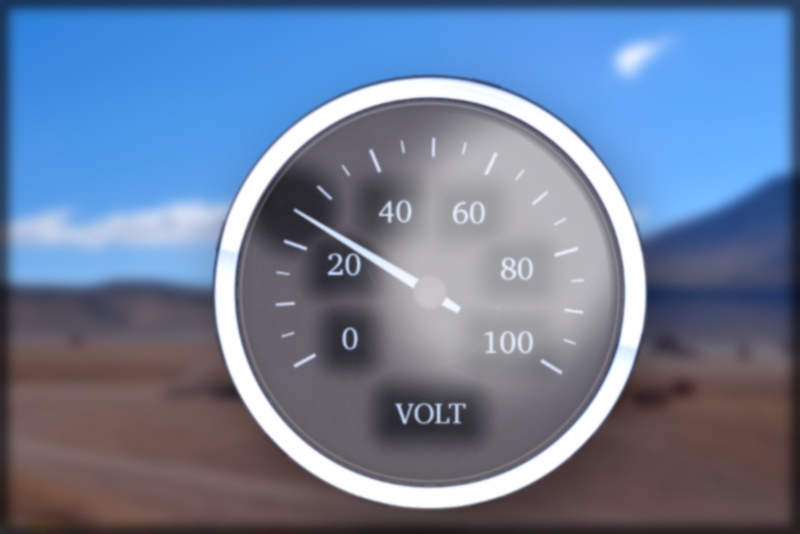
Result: 25 V
